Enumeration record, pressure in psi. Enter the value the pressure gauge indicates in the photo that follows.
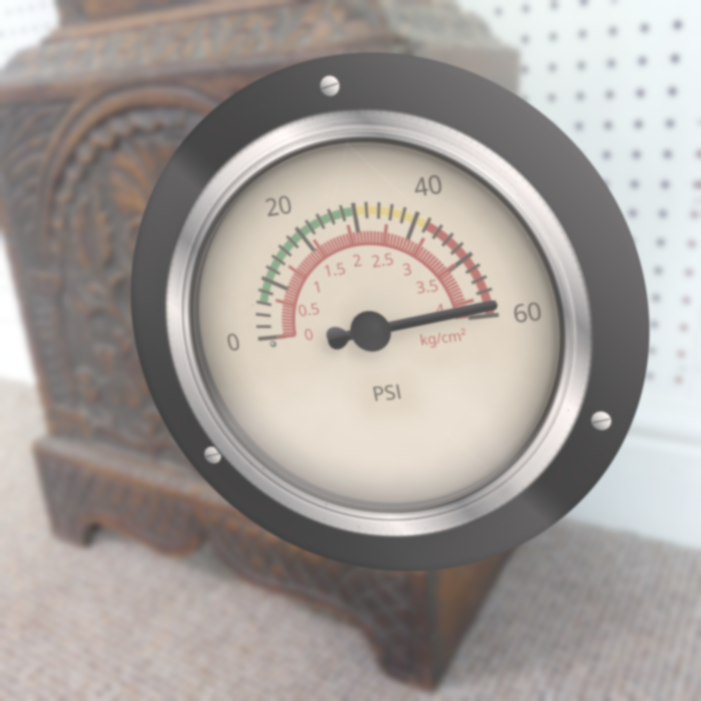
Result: 58 psi
